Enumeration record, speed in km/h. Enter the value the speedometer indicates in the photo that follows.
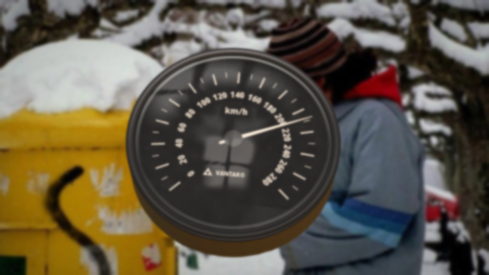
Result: 210 km/h
